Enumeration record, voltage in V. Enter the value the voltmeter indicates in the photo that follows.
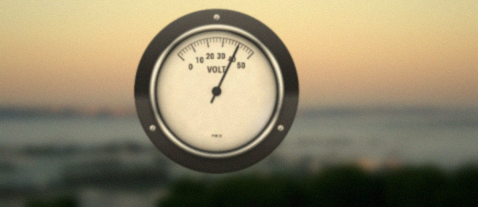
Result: 40 V
